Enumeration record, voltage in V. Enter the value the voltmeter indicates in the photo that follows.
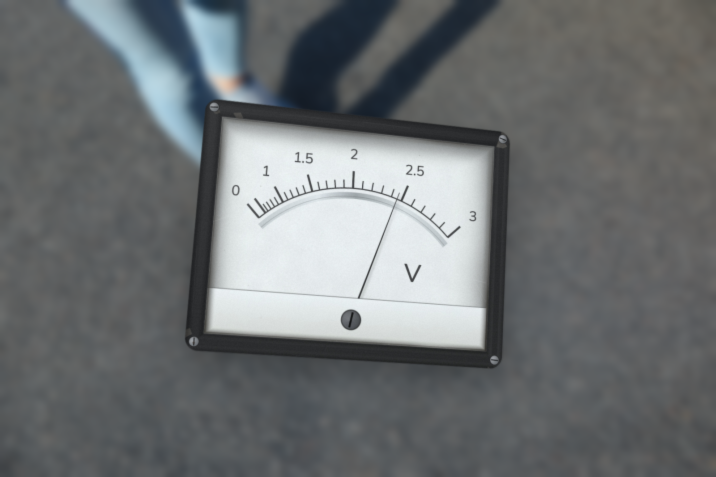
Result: 2.45 V
